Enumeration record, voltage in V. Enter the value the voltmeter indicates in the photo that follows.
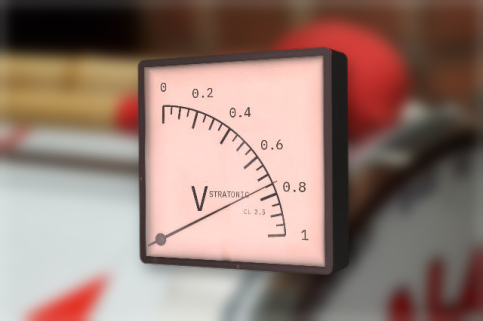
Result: 0.75 V
